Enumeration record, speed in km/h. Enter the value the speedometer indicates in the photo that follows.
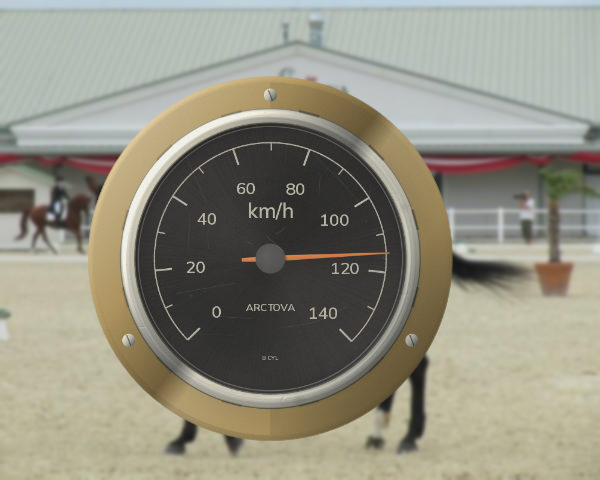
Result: 115 km/h
